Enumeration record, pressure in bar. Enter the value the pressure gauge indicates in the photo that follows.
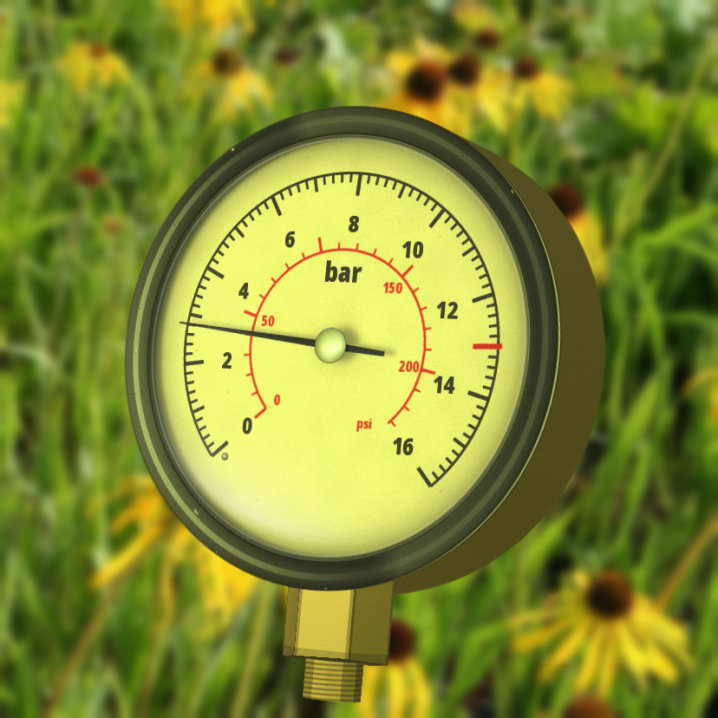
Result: 2.8 bar
